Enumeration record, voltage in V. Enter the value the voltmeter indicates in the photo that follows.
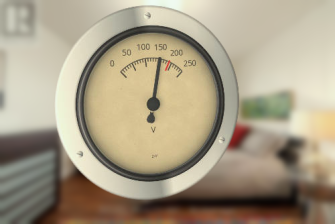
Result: 150 V
